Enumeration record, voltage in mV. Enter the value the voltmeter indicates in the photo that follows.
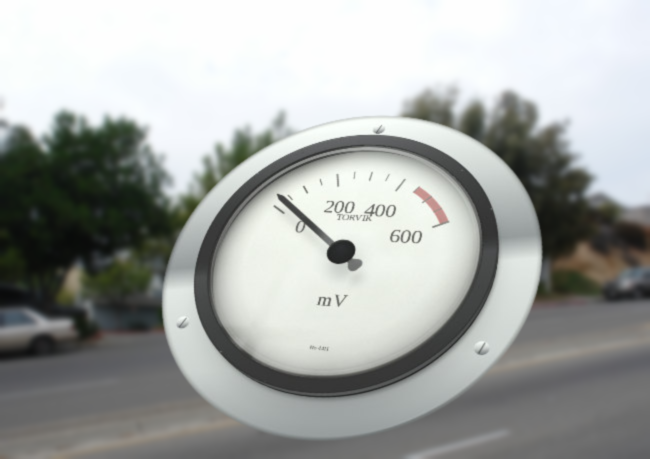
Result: 25 mV
